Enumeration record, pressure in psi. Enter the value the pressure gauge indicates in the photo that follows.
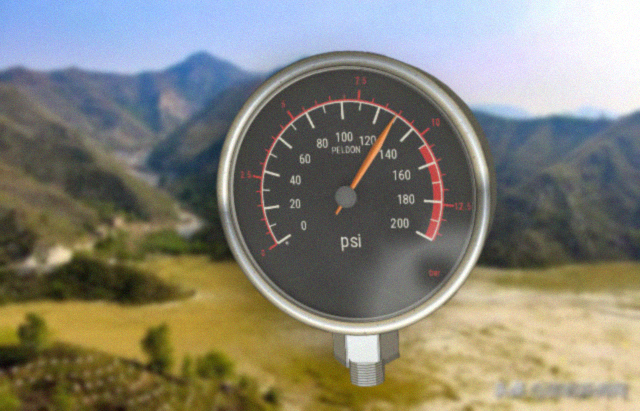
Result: 130 psi
